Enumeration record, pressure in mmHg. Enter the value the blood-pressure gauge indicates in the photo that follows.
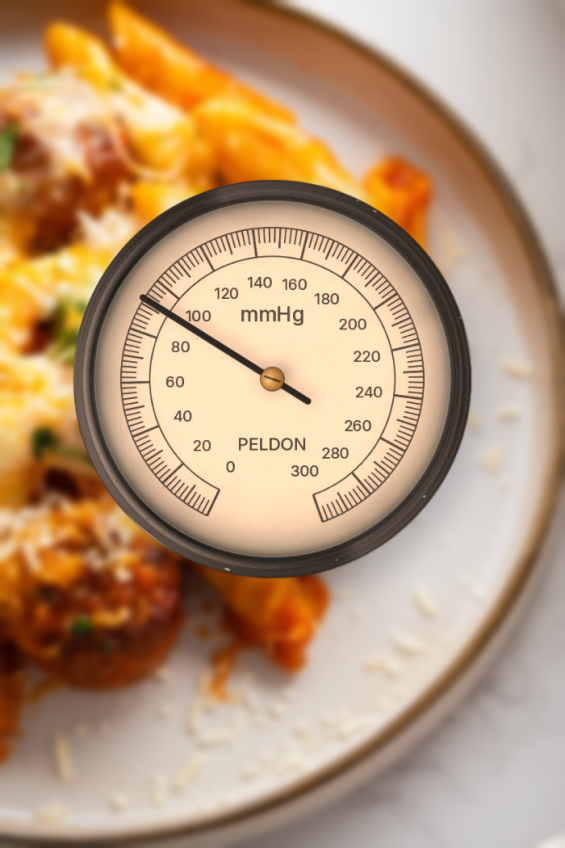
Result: 92 mmHg
